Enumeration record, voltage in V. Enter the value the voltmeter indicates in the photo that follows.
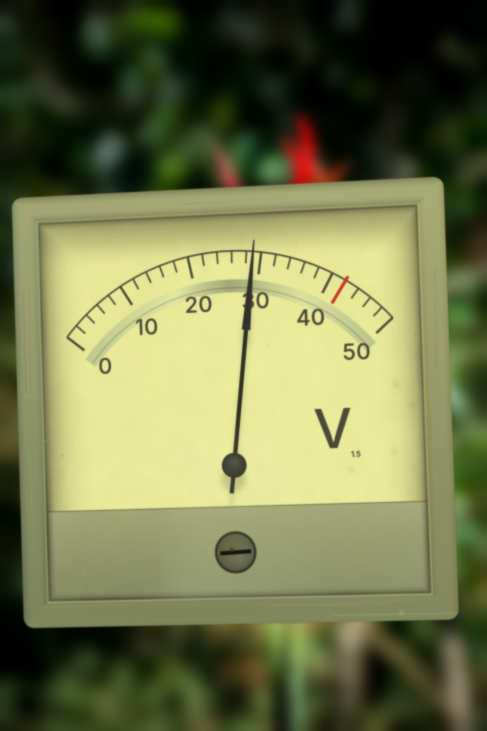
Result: 29 V
